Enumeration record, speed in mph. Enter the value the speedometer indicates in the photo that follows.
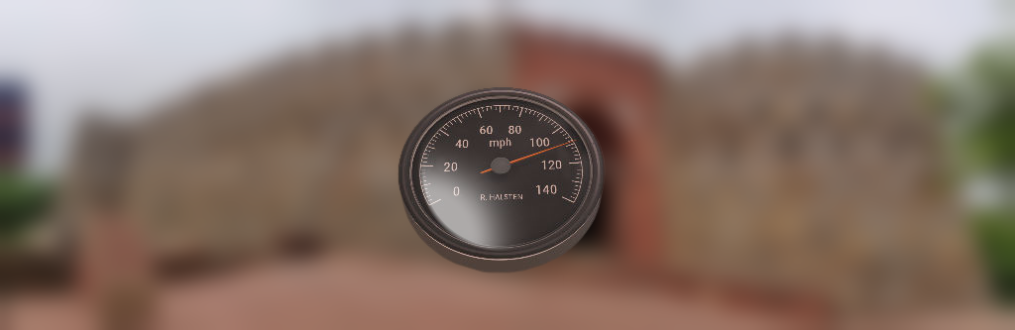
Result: 110 mph
